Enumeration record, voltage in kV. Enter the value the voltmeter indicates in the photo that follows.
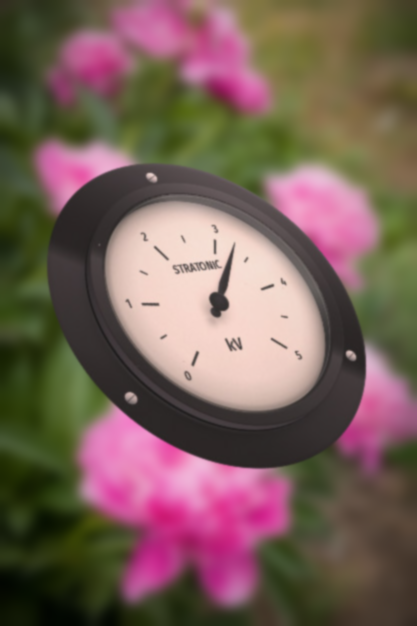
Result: 3.25 kV
